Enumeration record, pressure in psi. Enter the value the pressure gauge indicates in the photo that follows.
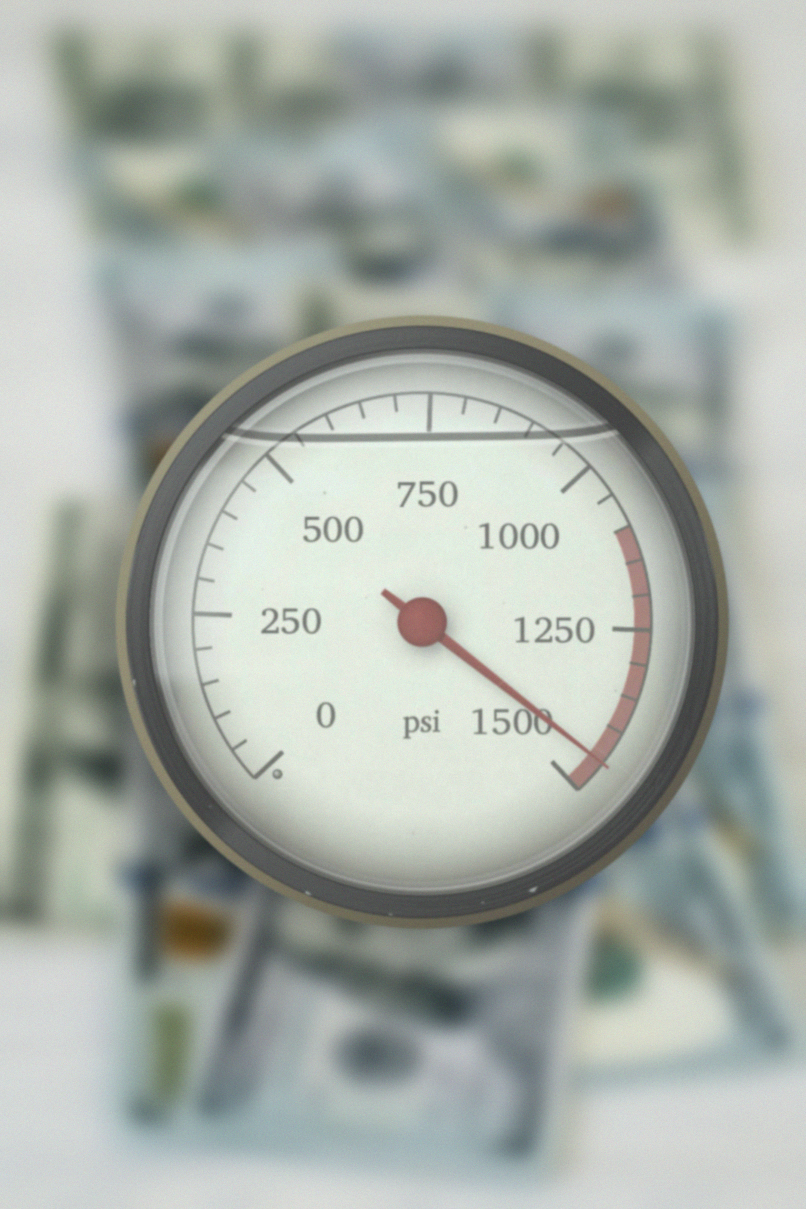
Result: 1450 psi
